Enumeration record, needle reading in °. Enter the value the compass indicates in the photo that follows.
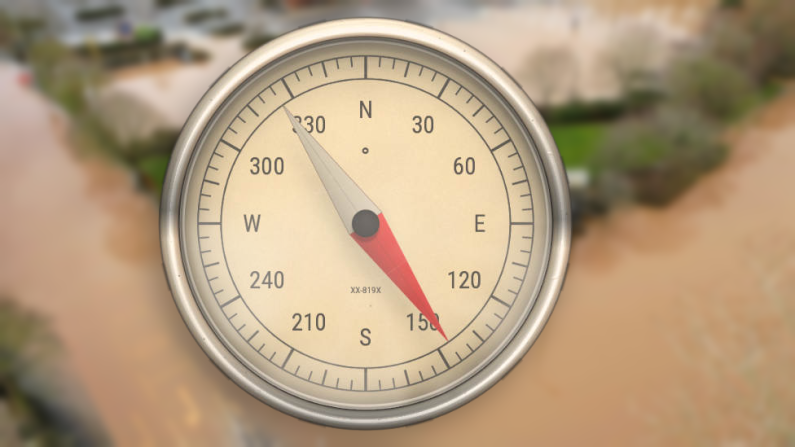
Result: 145 °
